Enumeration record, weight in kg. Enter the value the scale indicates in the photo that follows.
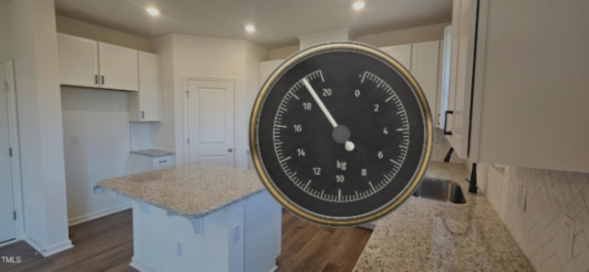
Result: 19 kg
